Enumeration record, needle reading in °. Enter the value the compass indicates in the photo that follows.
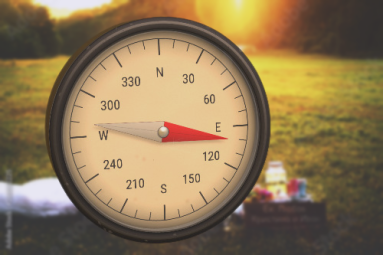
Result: 100 °
